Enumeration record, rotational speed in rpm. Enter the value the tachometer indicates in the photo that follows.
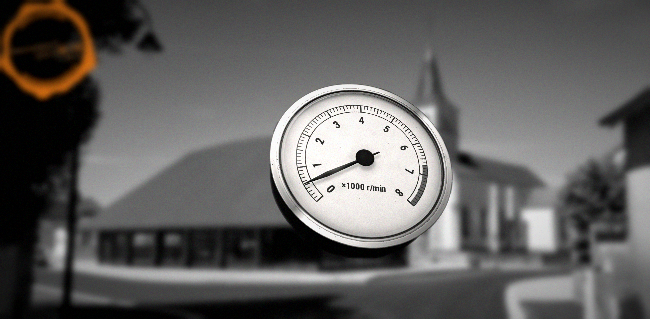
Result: 500 rpm
